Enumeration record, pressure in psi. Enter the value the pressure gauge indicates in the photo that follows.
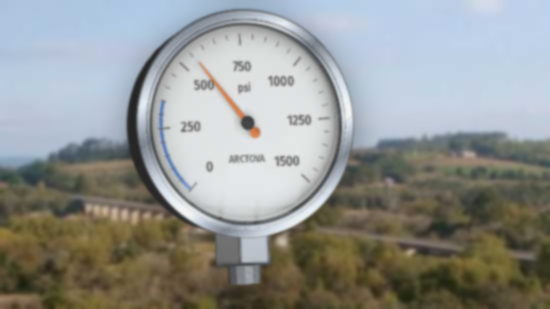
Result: 550 psi
